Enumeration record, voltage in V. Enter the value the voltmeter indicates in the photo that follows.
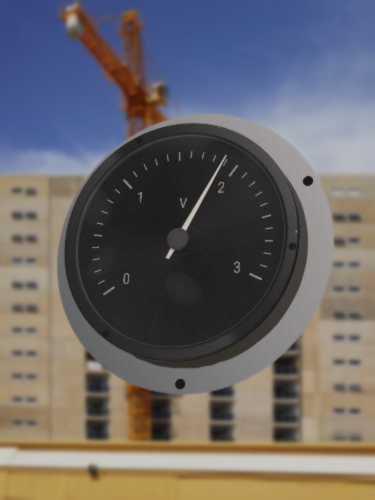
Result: 1.9 V
